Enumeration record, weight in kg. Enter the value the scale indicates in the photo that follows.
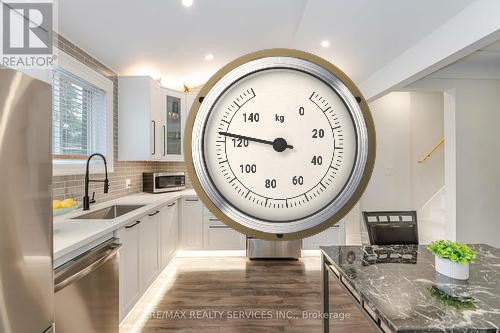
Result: 124 kg
